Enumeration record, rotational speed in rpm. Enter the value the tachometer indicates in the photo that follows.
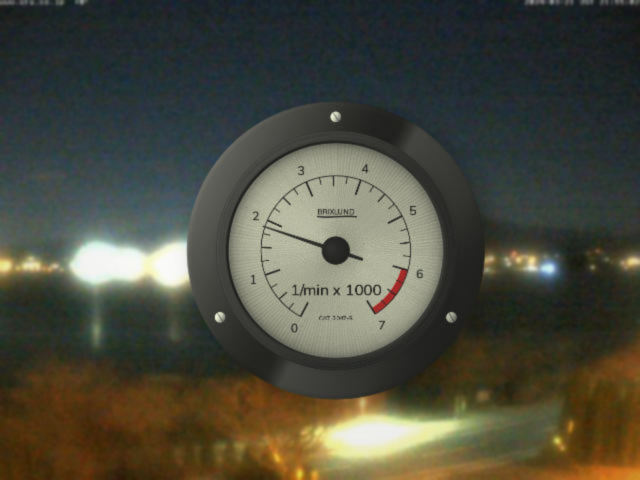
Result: 1875 rpm
